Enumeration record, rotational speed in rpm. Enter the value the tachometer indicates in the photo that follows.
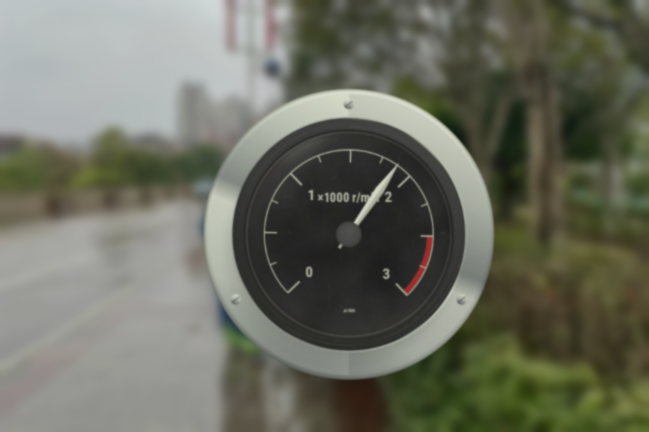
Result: 1875 rpm
